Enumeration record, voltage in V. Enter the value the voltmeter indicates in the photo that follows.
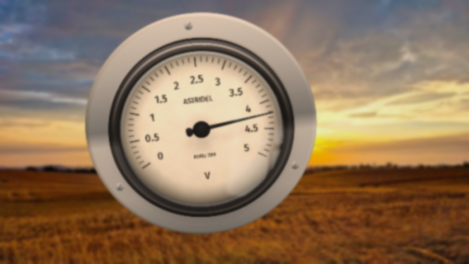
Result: 4.2 V
